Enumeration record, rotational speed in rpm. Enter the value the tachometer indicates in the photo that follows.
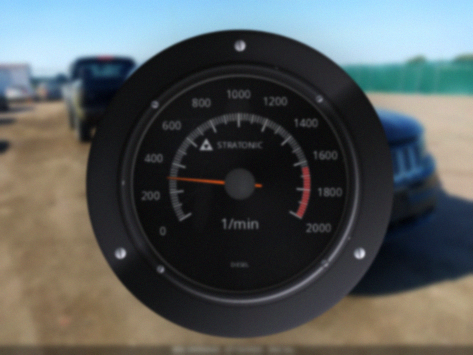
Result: 300 rpm
